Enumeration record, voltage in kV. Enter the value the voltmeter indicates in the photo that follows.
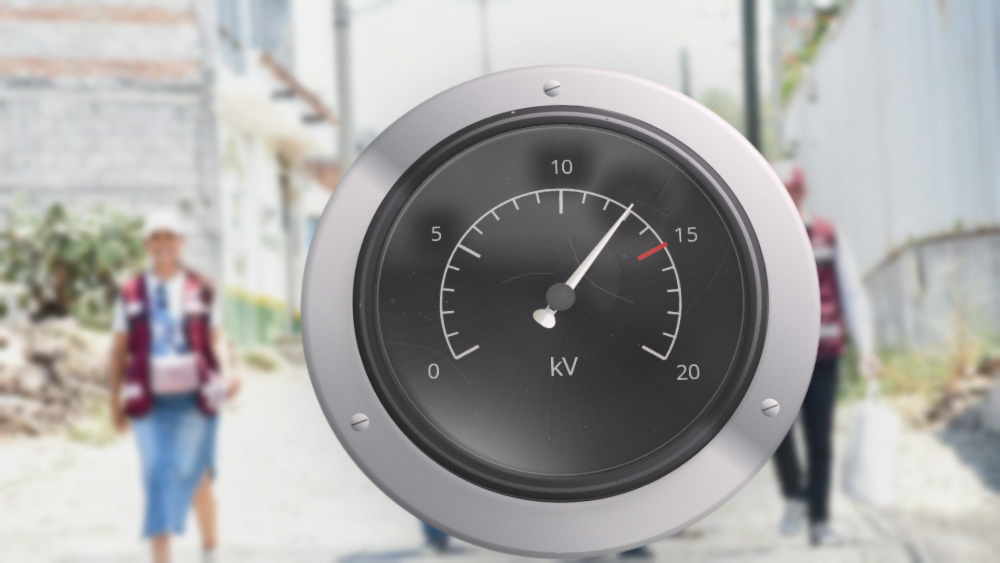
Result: 13 kV
